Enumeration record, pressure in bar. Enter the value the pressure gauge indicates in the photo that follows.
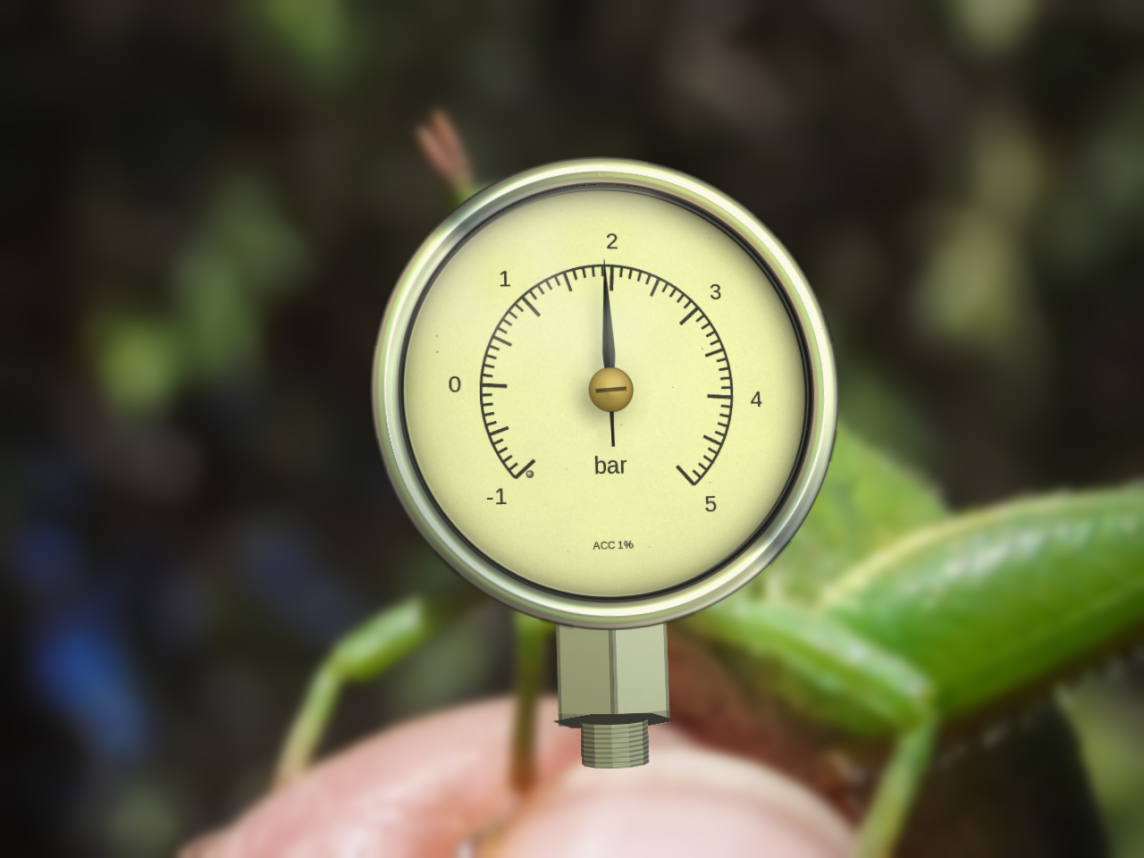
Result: 1.9 bar
